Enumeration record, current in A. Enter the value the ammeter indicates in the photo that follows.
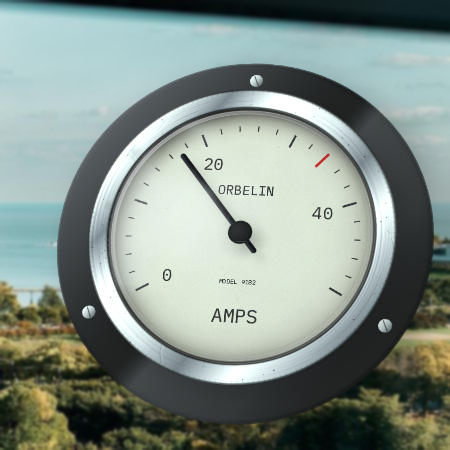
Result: 17 A
